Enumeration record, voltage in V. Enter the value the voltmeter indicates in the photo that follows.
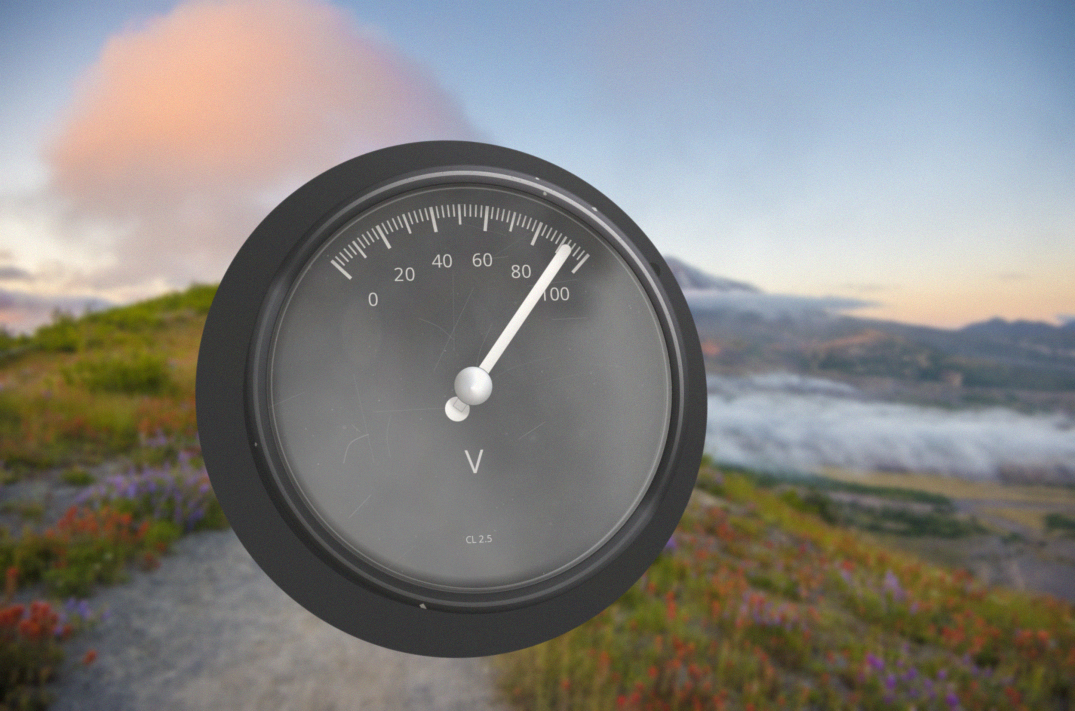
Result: 92 V
